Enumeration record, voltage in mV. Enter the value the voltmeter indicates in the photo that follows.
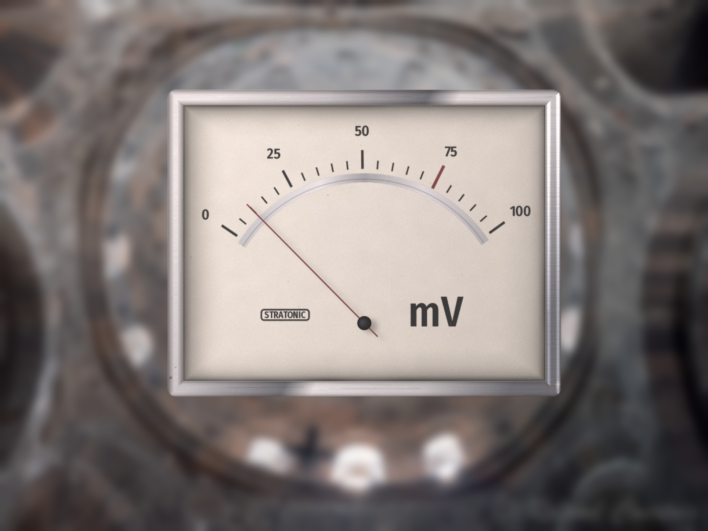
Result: 10 mV
